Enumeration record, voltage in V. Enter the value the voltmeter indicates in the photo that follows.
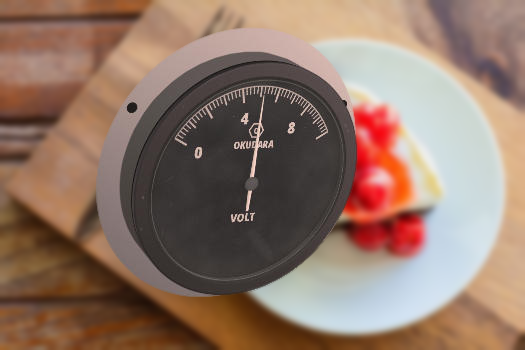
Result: 5 V
